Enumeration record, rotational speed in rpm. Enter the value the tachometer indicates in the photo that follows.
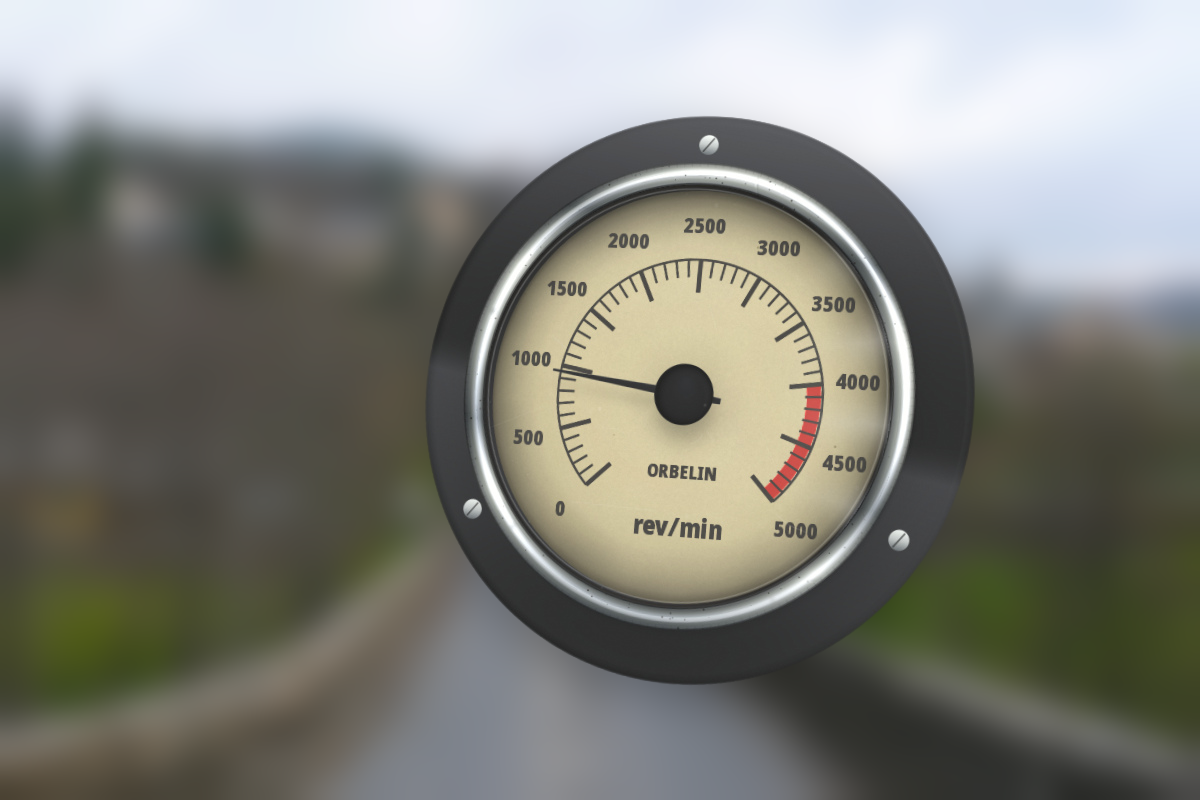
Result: 950 rpm
